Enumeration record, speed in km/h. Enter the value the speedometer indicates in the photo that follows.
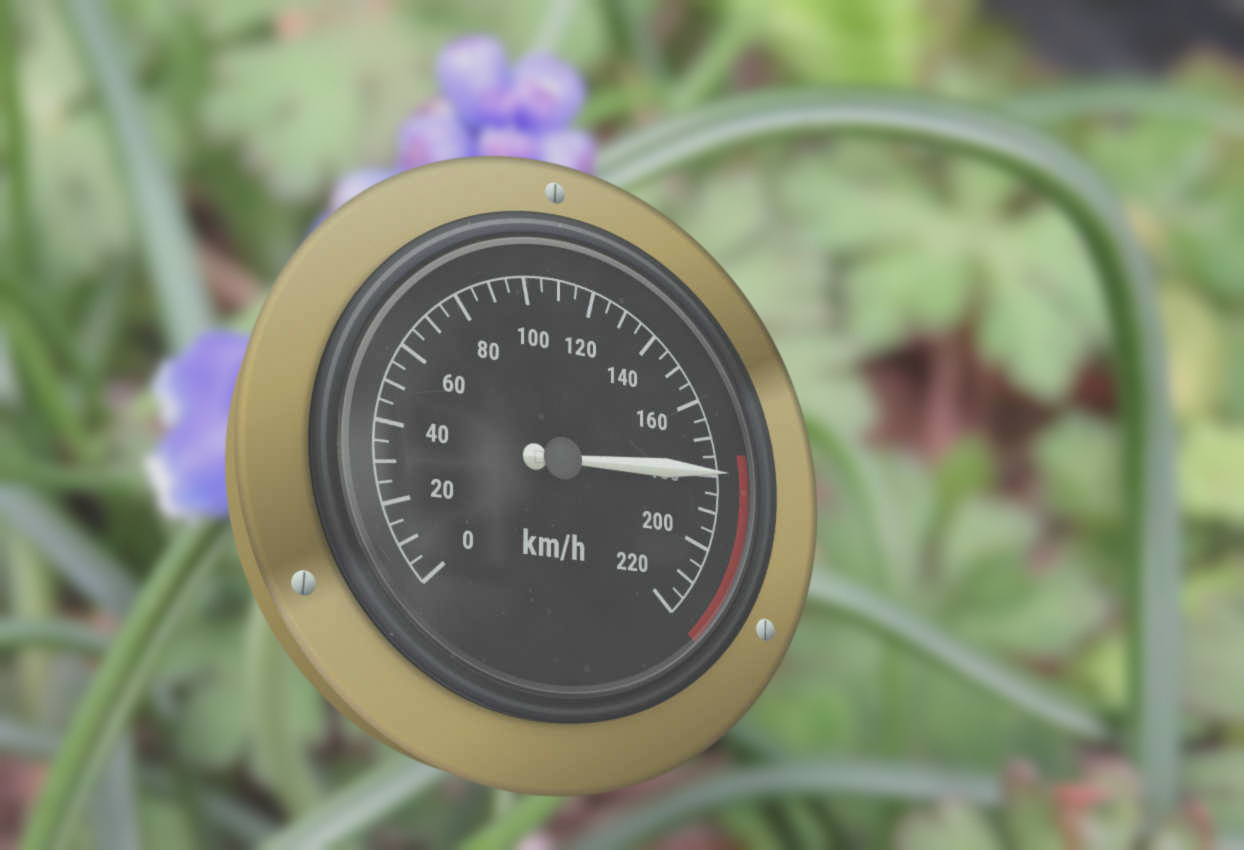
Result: 180 km/h
